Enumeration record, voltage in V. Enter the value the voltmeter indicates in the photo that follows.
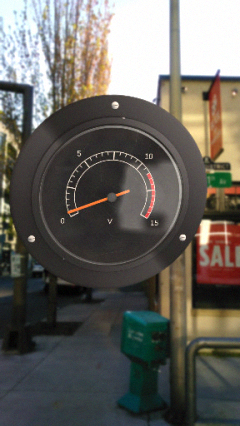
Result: 0.5 V
